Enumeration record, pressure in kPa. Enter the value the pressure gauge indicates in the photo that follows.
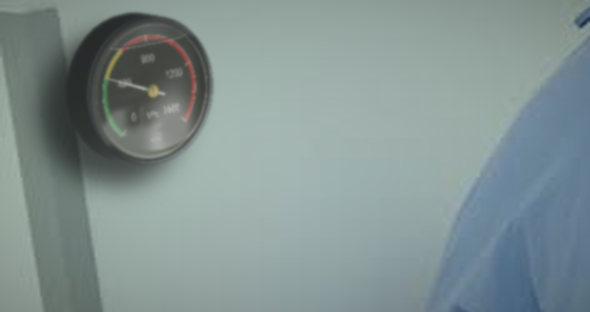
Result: 400 kPa
